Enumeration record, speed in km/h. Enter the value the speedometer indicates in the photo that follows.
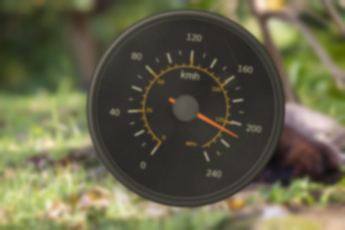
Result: 210 km/h
